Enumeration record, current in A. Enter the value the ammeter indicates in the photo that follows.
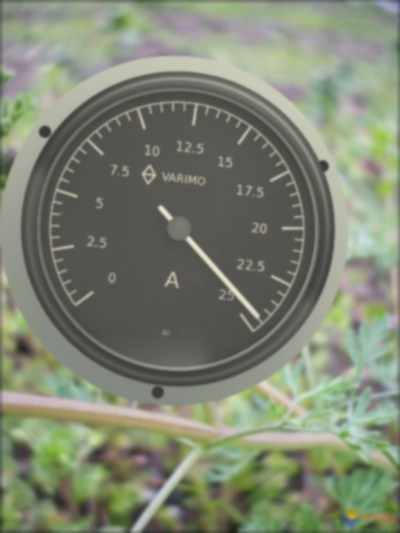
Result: 24.5 A
